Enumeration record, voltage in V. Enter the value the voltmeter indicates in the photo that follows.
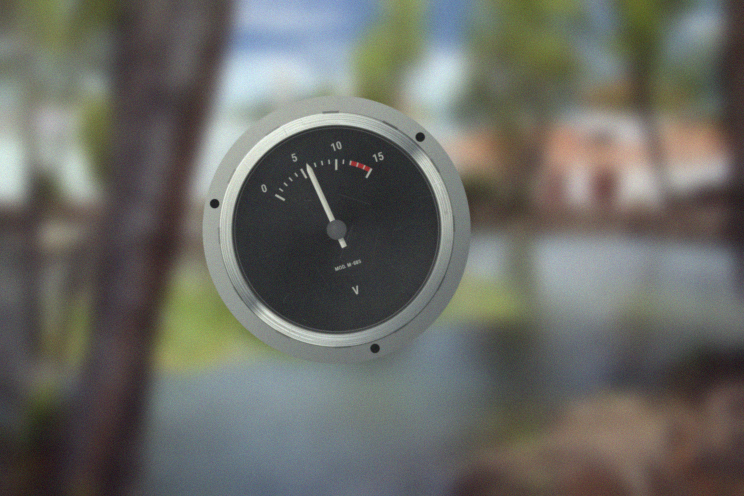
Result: 6 V
